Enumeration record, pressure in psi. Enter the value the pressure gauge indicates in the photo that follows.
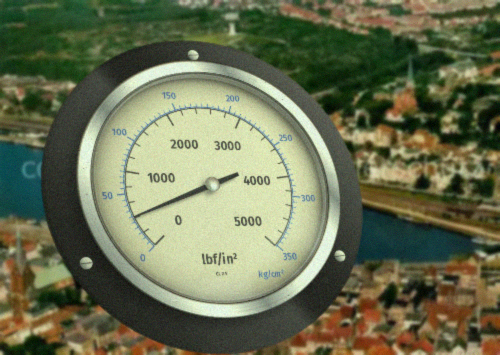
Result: 400 psi
